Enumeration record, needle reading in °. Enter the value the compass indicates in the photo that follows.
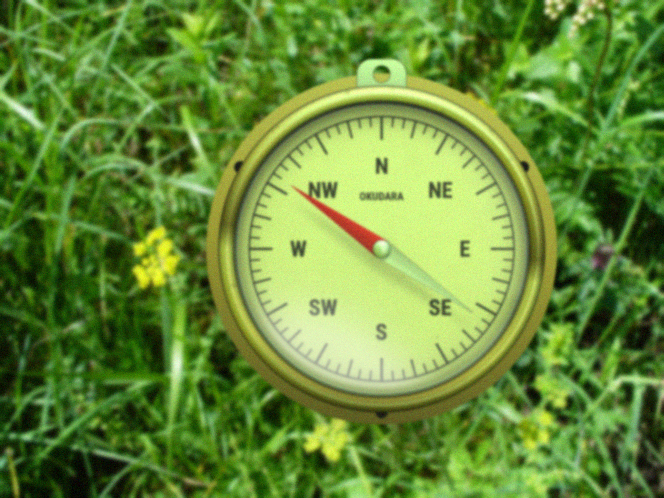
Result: 305 °
